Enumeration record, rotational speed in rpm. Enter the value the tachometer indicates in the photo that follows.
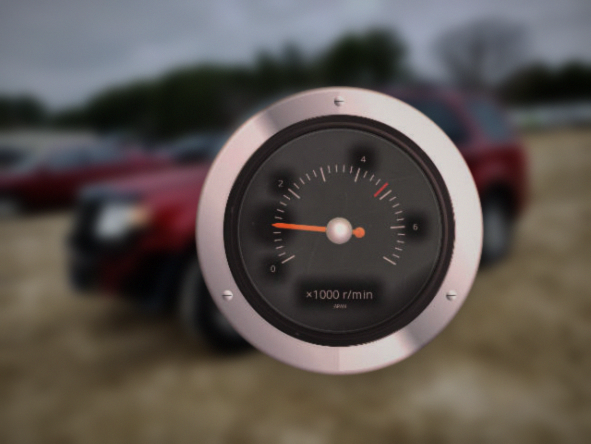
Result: 1000 rpm
